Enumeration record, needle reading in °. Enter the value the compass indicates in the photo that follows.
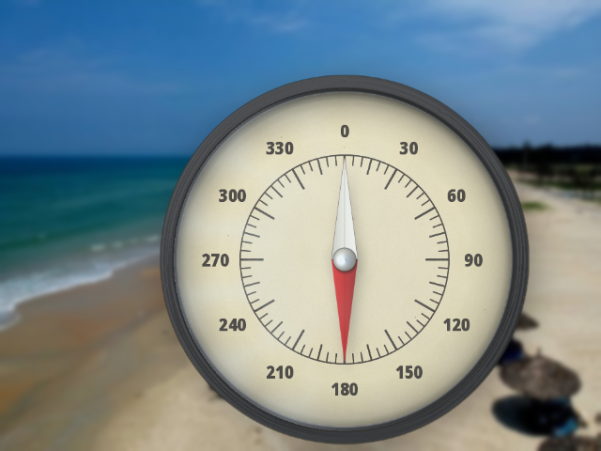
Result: 180 °
